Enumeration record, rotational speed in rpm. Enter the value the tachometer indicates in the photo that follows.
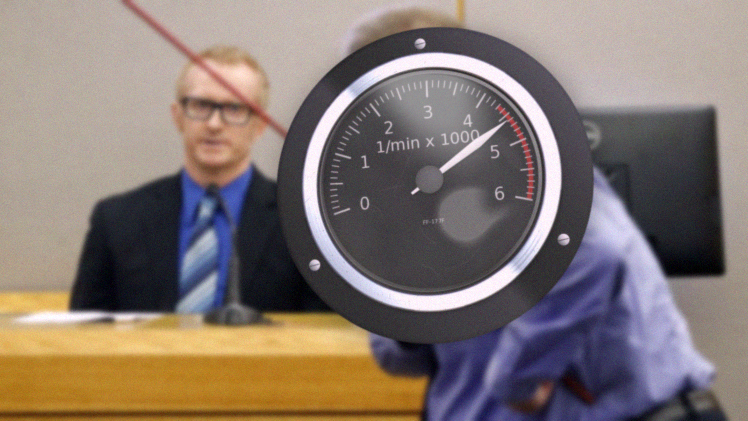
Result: 4600 rpm
